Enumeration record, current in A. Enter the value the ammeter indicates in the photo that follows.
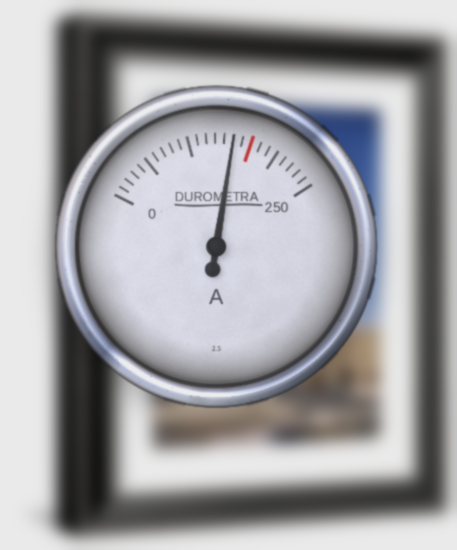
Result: 150 A
